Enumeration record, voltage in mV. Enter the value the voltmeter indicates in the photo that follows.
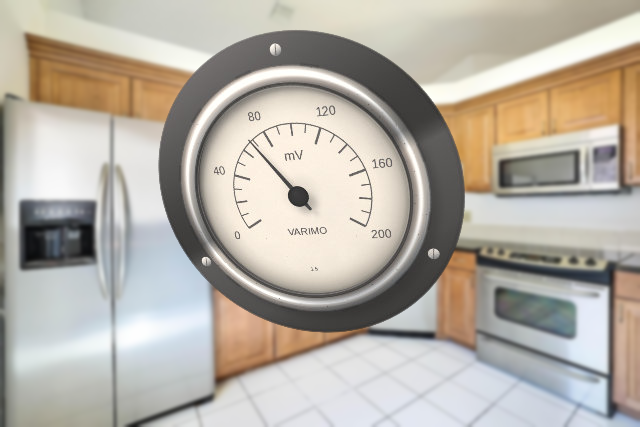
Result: 70 mV
